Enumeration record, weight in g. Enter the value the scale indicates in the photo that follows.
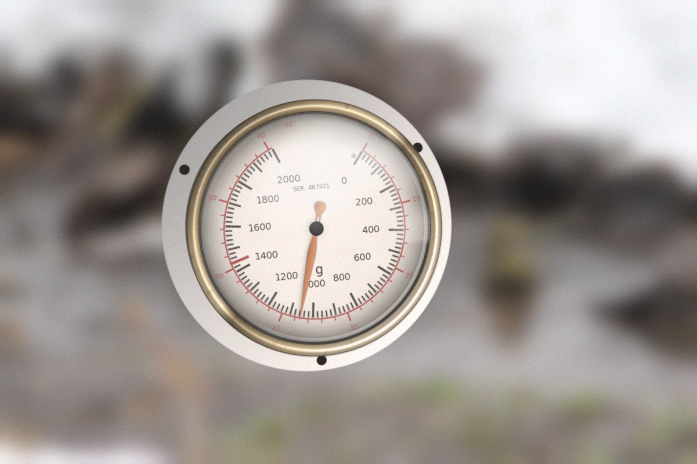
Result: 1060 g
